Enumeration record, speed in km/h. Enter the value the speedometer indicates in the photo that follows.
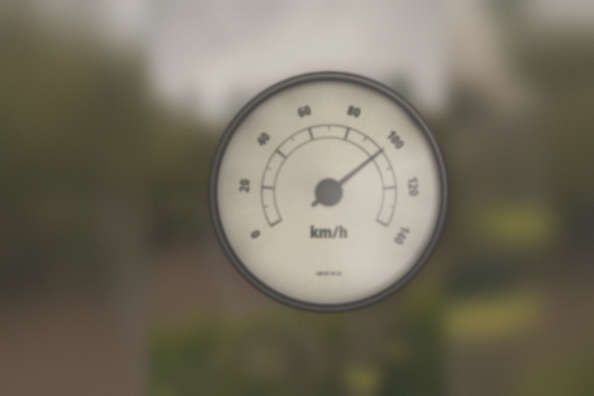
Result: 100 km/h
